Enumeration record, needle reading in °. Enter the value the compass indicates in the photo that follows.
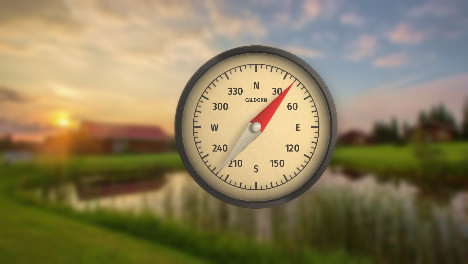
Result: 40 °
